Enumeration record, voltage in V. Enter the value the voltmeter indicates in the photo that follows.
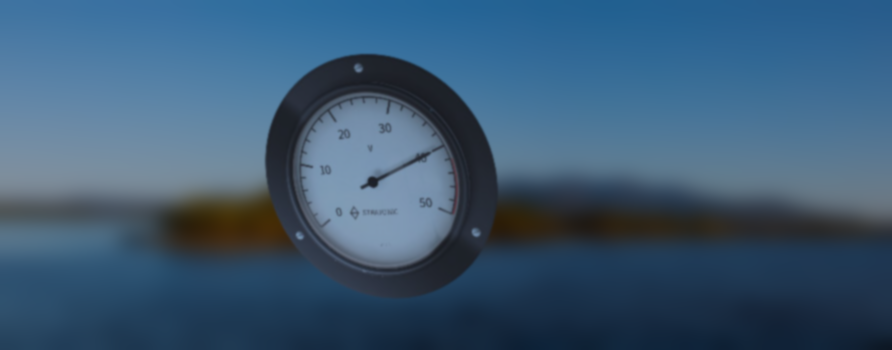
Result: 40 V
